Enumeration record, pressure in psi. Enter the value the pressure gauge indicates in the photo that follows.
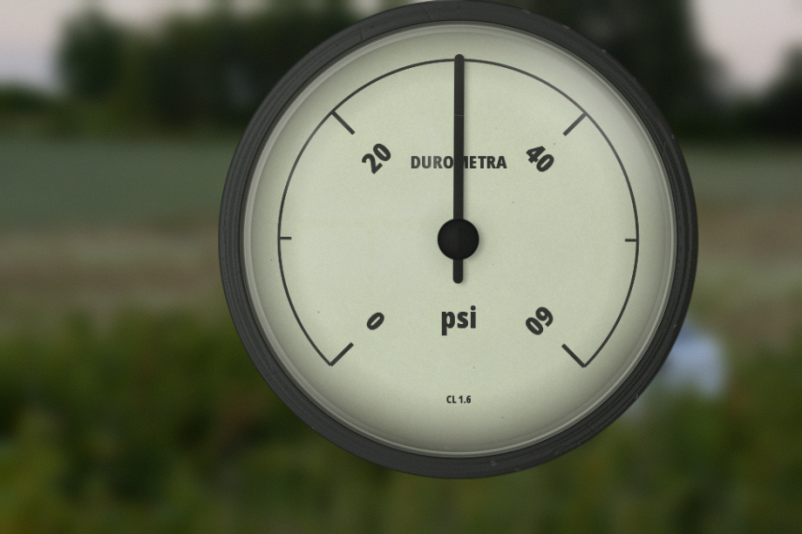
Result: 30 psi
